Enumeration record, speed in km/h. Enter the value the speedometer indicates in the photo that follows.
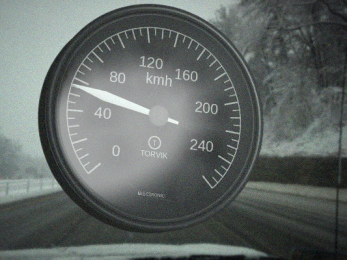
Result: 55 km/h
